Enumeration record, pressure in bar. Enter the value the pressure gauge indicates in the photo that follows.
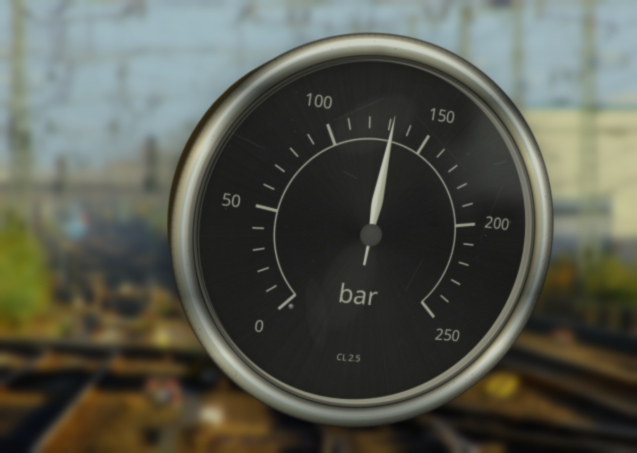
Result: 130 bar
